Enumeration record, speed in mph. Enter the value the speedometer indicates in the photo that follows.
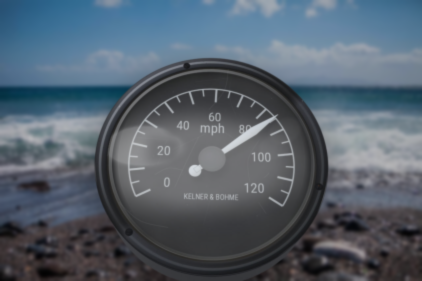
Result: 85 mph
